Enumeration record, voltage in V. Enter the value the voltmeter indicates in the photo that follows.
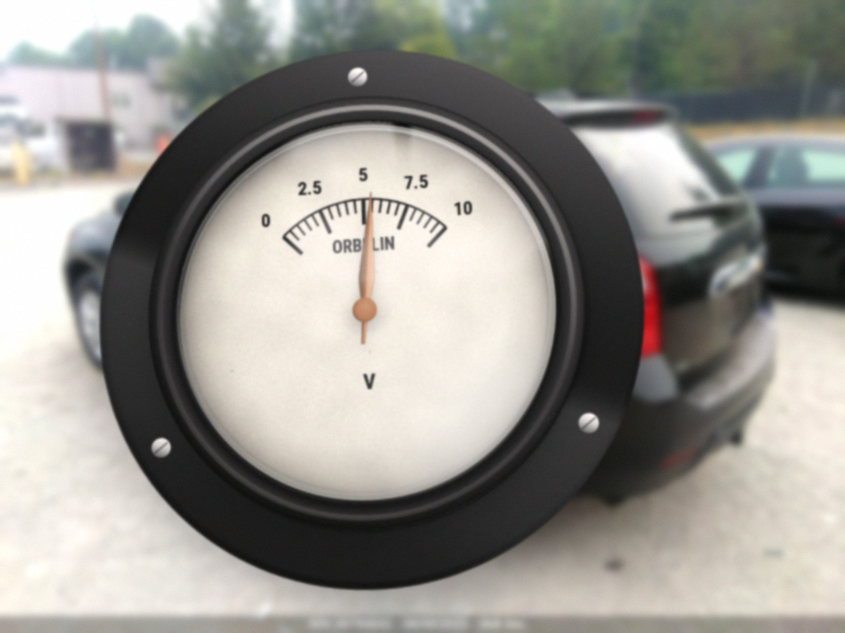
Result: 5.5 V
